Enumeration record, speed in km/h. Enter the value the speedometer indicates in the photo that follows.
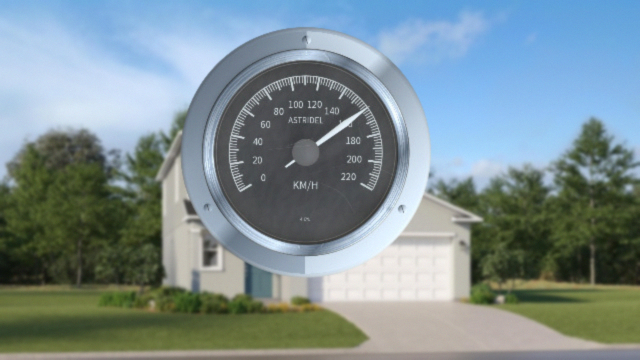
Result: 160 km/h
